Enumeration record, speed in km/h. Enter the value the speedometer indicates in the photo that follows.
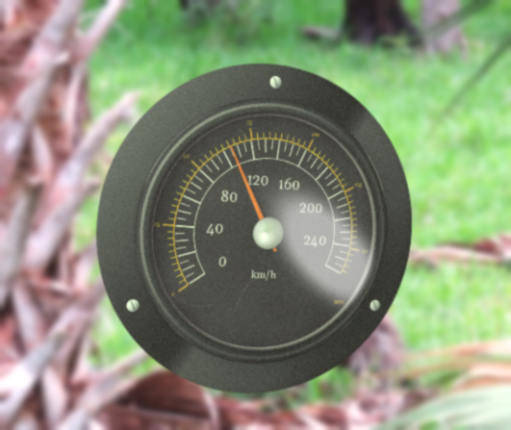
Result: 105 km/h
